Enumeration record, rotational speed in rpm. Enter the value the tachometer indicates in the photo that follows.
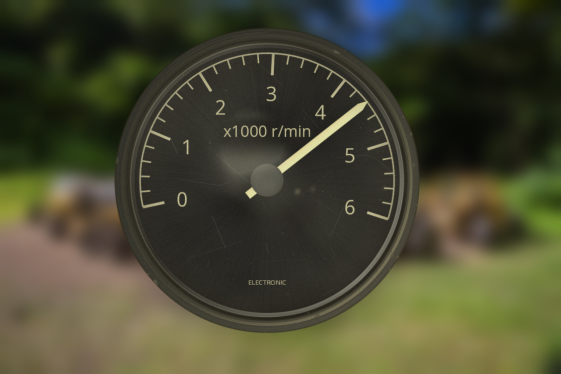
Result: 4400 rpm
